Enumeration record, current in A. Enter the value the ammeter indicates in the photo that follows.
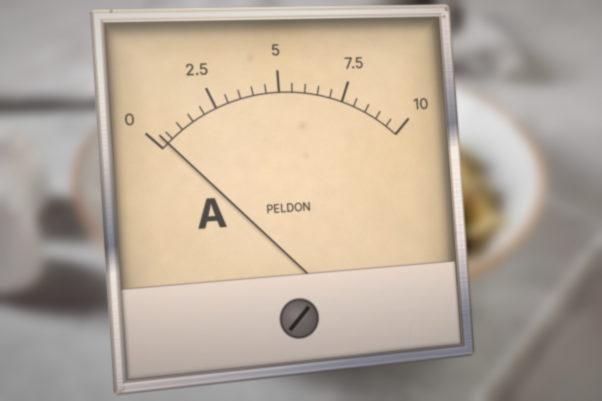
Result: 0.25 A
